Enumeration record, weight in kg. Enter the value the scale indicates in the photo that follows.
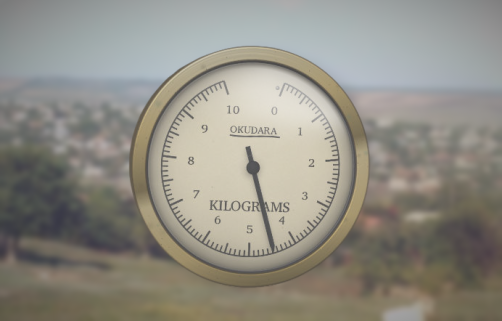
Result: 4.5 kg
